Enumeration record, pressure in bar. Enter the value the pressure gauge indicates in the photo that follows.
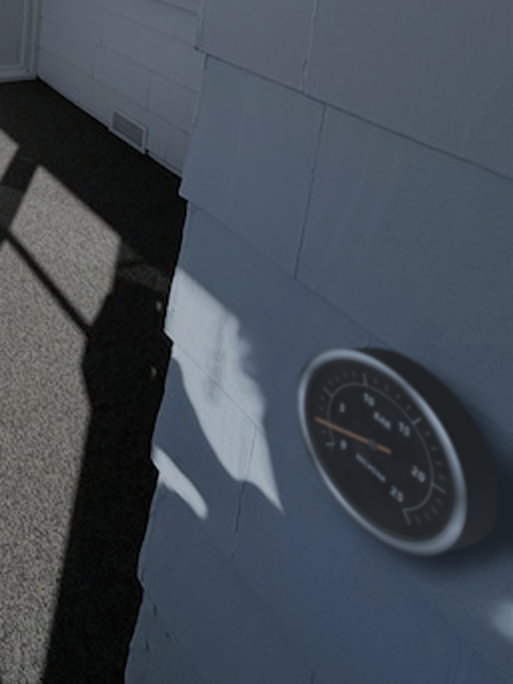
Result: 2 bar
